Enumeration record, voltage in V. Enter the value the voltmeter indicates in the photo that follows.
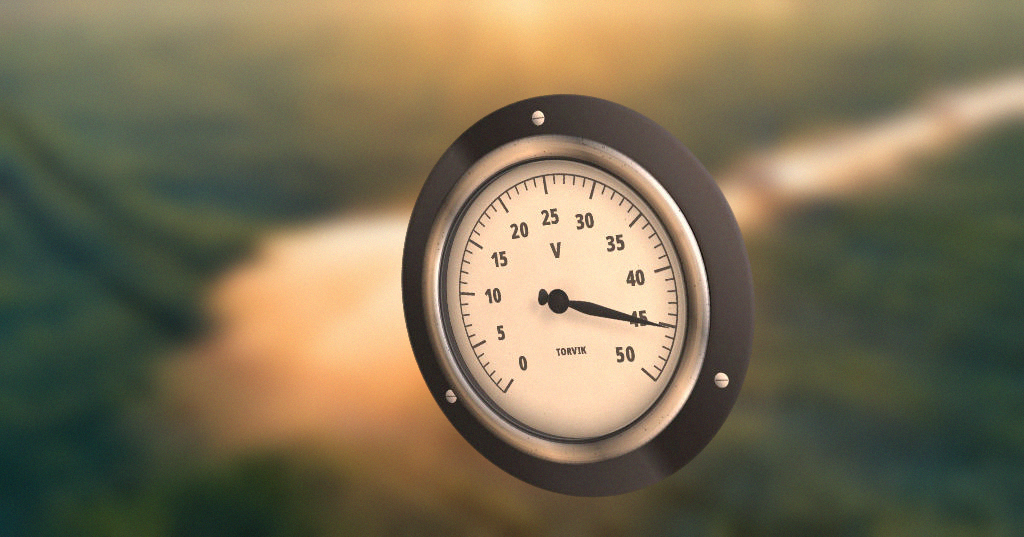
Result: 45 V
